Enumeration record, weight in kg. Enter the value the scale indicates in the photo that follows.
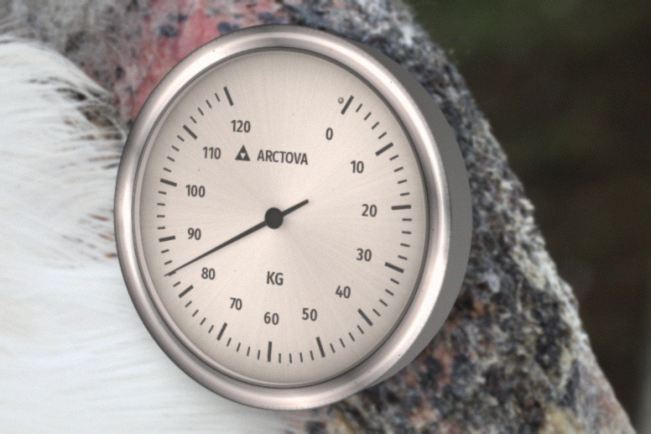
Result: 84 kg
